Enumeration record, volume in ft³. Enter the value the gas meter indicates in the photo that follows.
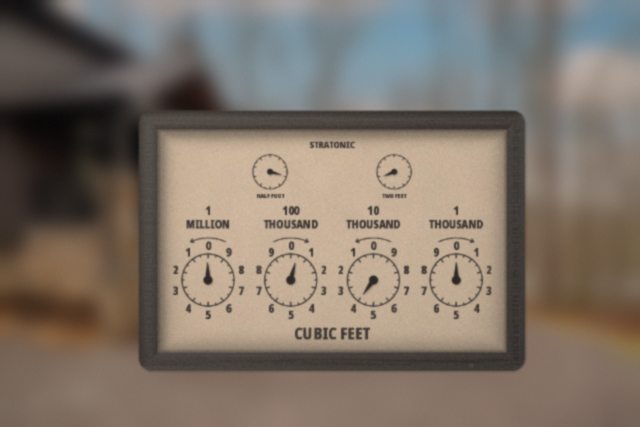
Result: 4000 ft³
